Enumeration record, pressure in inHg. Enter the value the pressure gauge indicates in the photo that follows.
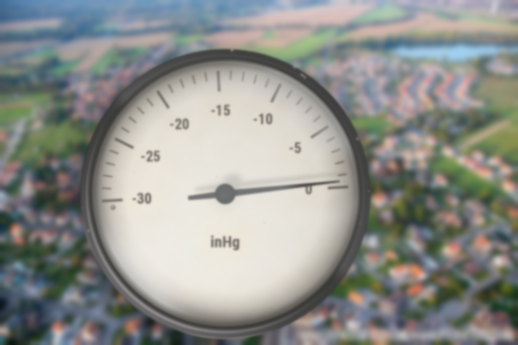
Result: -0.5 inHg
